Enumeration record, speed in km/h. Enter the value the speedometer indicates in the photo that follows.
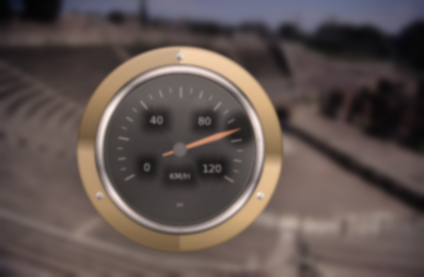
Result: 95 km/h
